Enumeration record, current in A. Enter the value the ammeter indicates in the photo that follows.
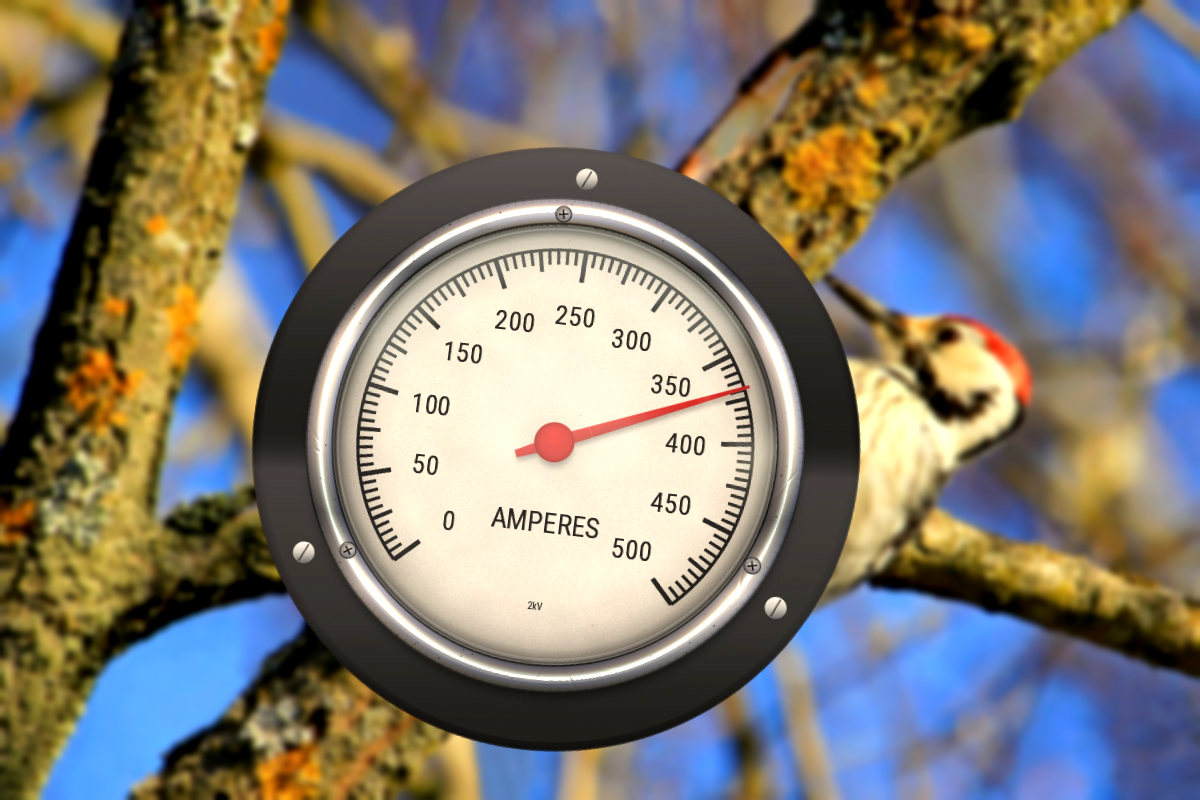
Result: 370 A
